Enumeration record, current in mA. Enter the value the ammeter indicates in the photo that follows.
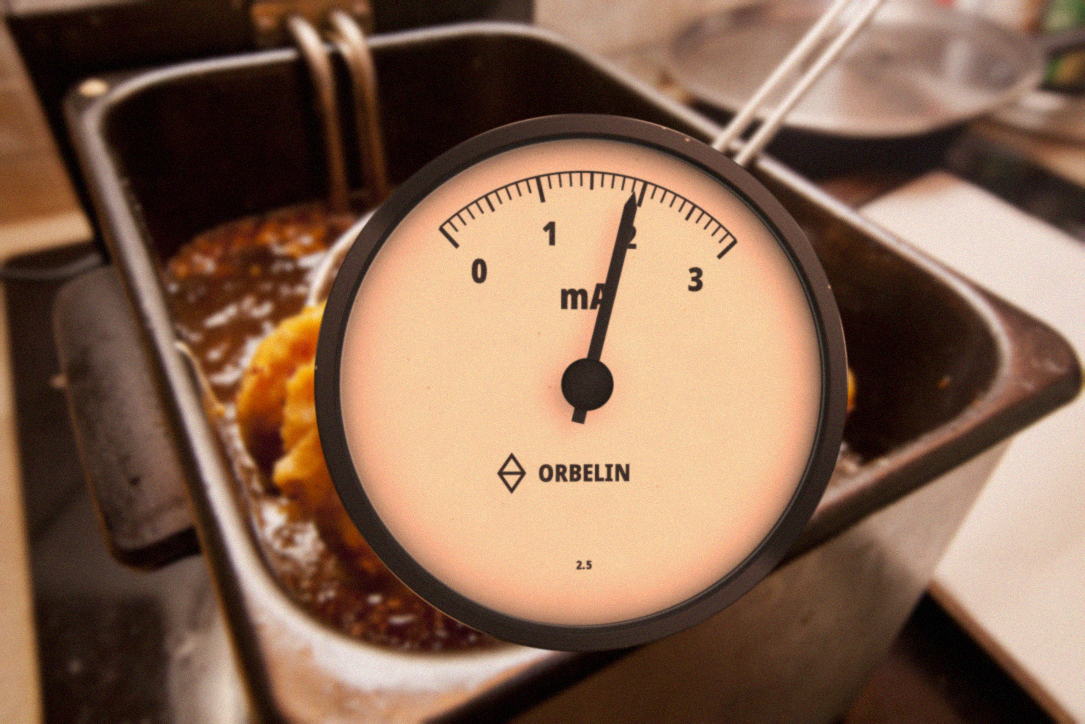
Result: 1.9 mA
